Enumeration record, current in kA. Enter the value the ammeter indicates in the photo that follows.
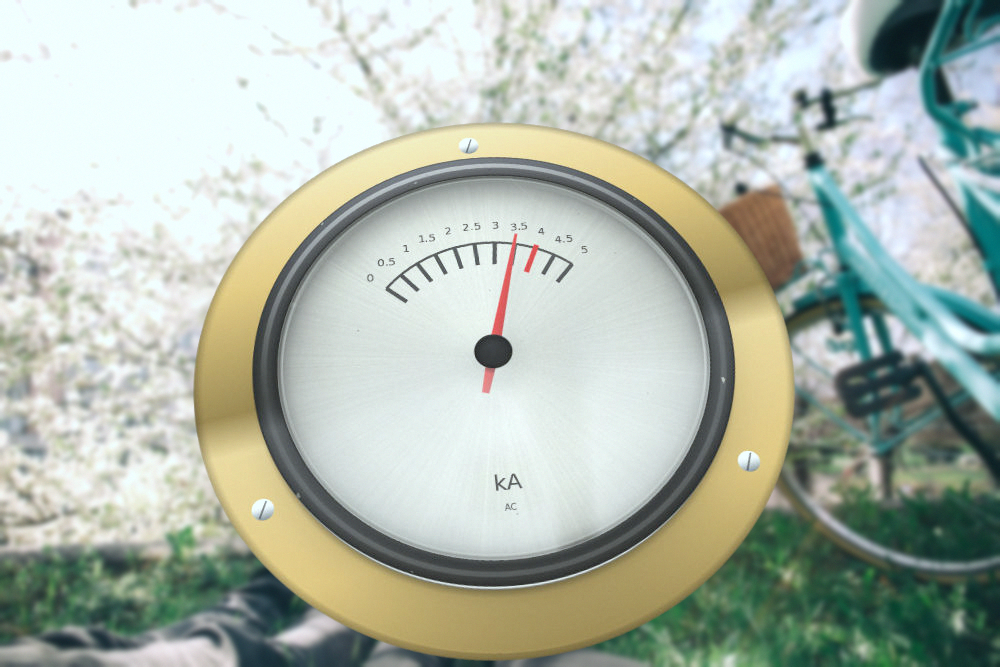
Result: 3.5 kA
